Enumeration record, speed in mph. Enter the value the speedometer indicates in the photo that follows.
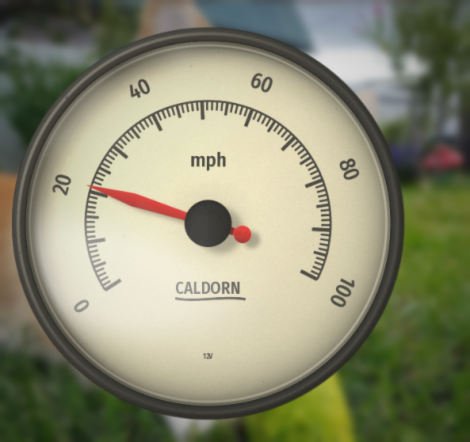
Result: 21 mph
